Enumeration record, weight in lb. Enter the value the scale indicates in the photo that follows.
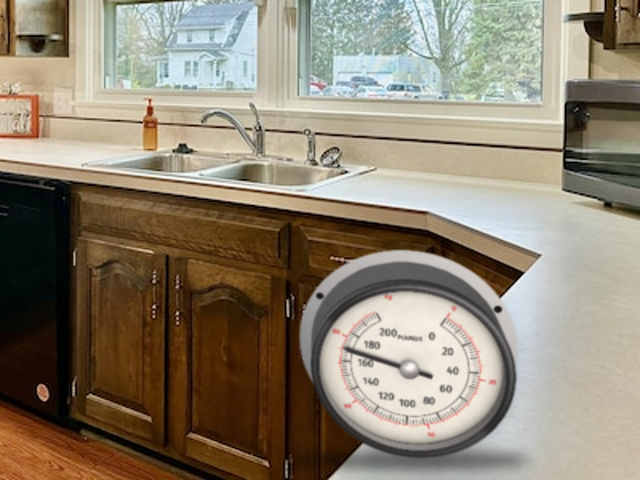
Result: 170 lb
